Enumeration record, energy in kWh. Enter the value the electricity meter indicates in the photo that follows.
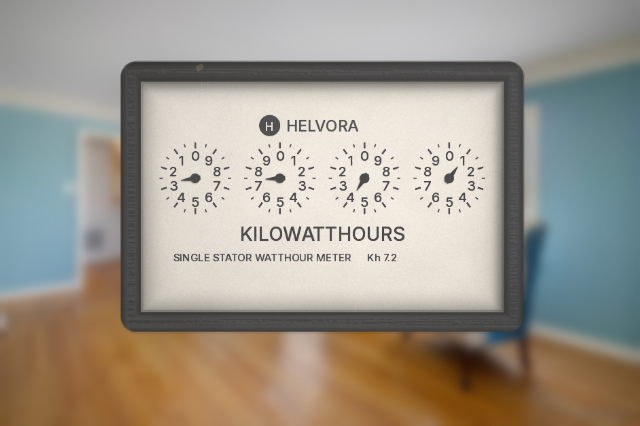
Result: 2741 kWh
